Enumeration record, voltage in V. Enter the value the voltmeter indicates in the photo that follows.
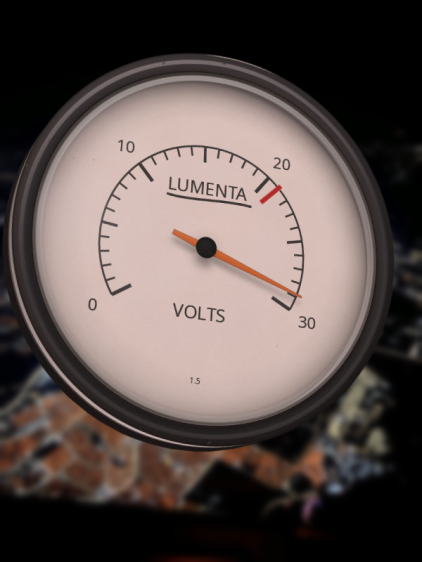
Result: 29 V
